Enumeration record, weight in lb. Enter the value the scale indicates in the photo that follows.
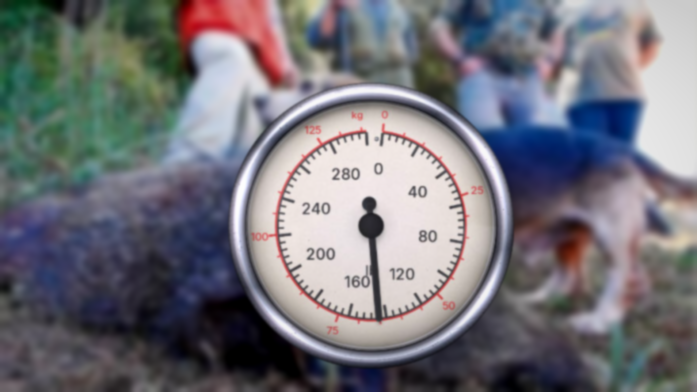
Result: 144 lb
